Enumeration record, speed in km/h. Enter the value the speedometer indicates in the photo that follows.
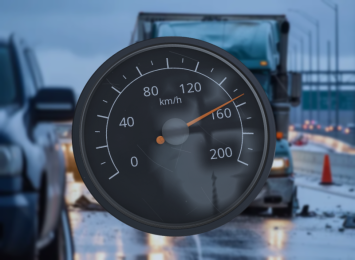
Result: 155 km/h
